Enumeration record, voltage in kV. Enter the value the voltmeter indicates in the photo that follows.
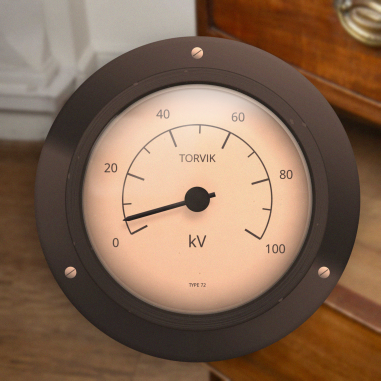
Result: 5 kV
